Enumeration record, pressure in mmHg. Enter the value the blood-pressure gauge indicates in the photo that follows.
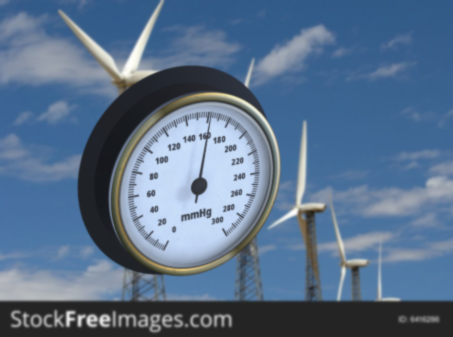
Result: 160 mmHg
